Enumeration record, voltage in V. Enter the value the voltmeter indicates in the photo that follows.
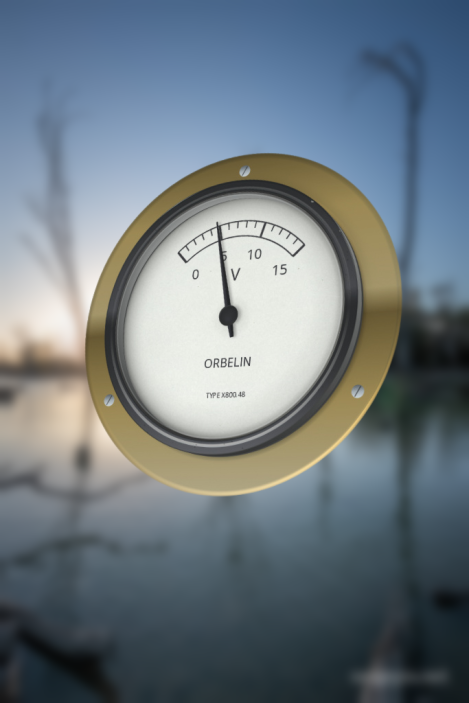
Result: 5 V
